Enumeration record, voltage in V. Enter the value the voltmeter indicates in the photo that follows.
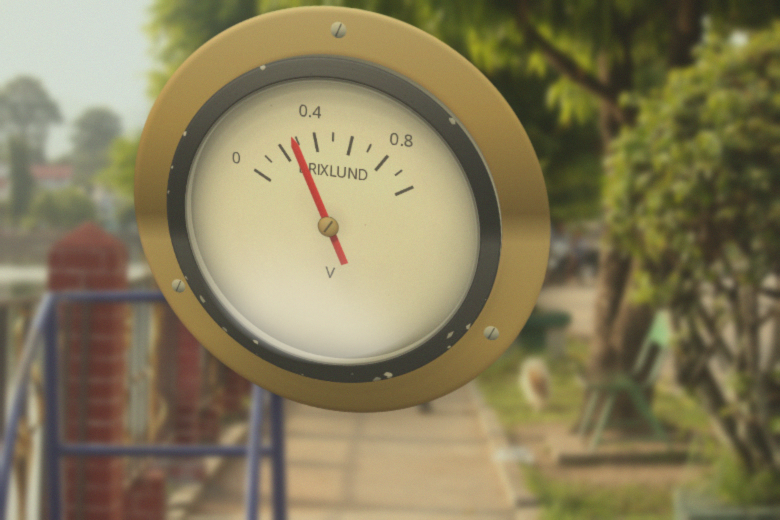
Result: 0.3 V
